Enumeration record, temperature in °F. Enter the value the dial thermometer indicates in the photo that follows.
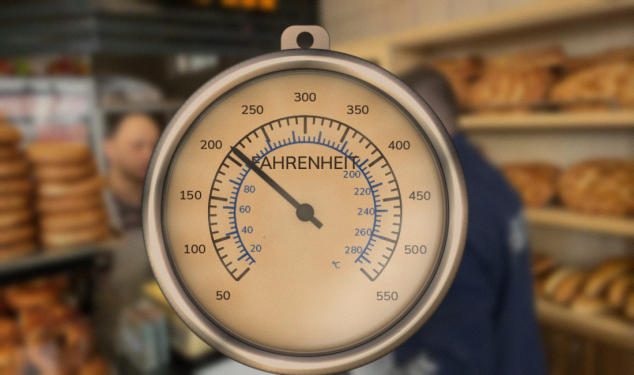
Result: 210 °F
